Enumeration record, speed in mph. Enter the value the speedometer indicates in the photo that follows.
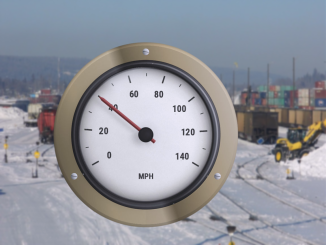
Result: 40 mph
